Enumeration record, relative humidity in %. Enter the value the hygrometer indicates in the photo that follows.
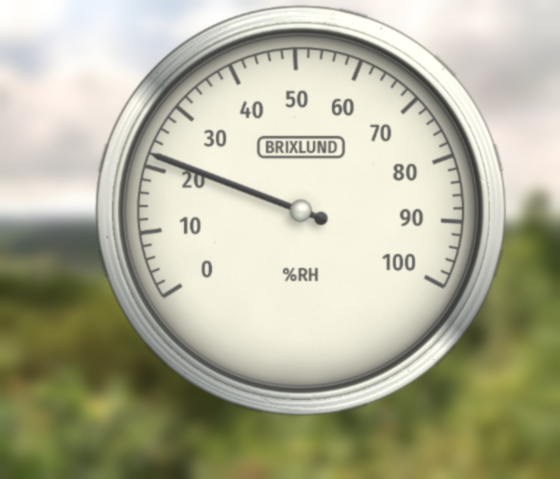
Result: 22 %
